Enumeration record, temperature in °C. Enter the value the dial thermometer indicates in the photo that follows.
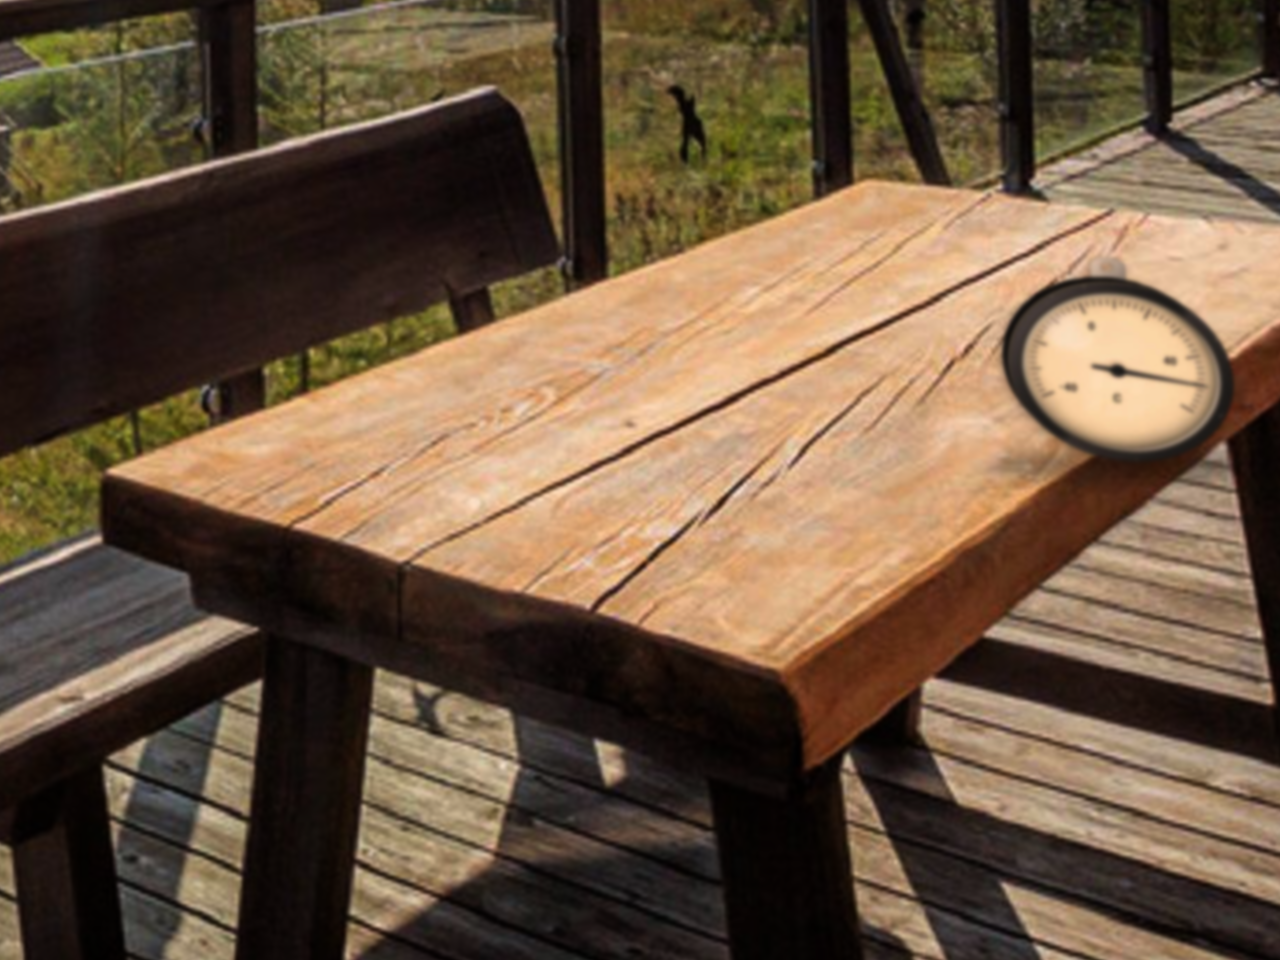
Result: 50 °C
